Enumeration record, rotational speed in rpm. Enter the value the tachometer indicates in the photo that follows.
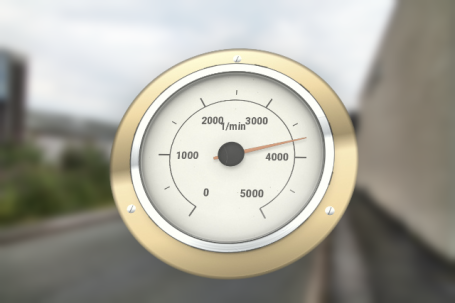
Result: 3750 rpm
